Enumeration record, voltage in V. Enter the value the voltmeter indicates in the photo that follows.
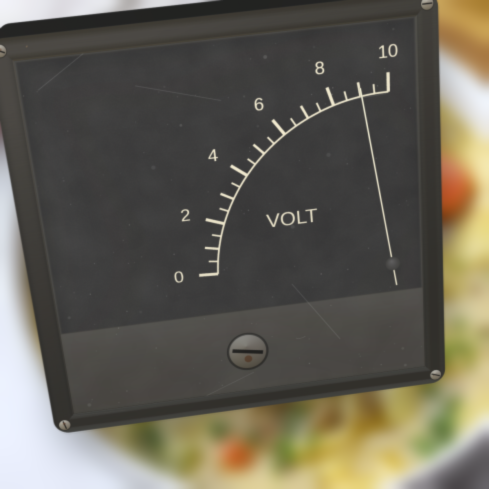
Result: 9 V
